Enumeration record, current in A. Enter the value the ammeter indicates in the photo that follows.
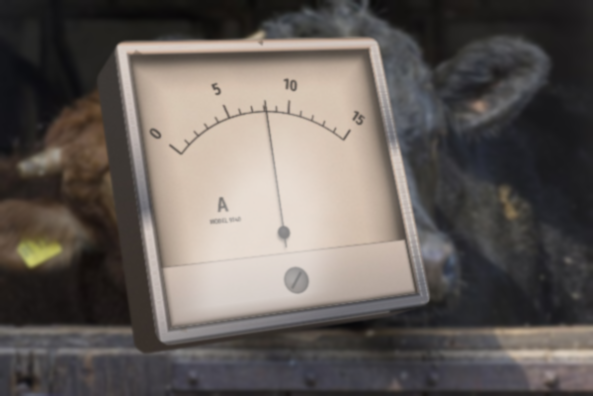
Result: 8 A
